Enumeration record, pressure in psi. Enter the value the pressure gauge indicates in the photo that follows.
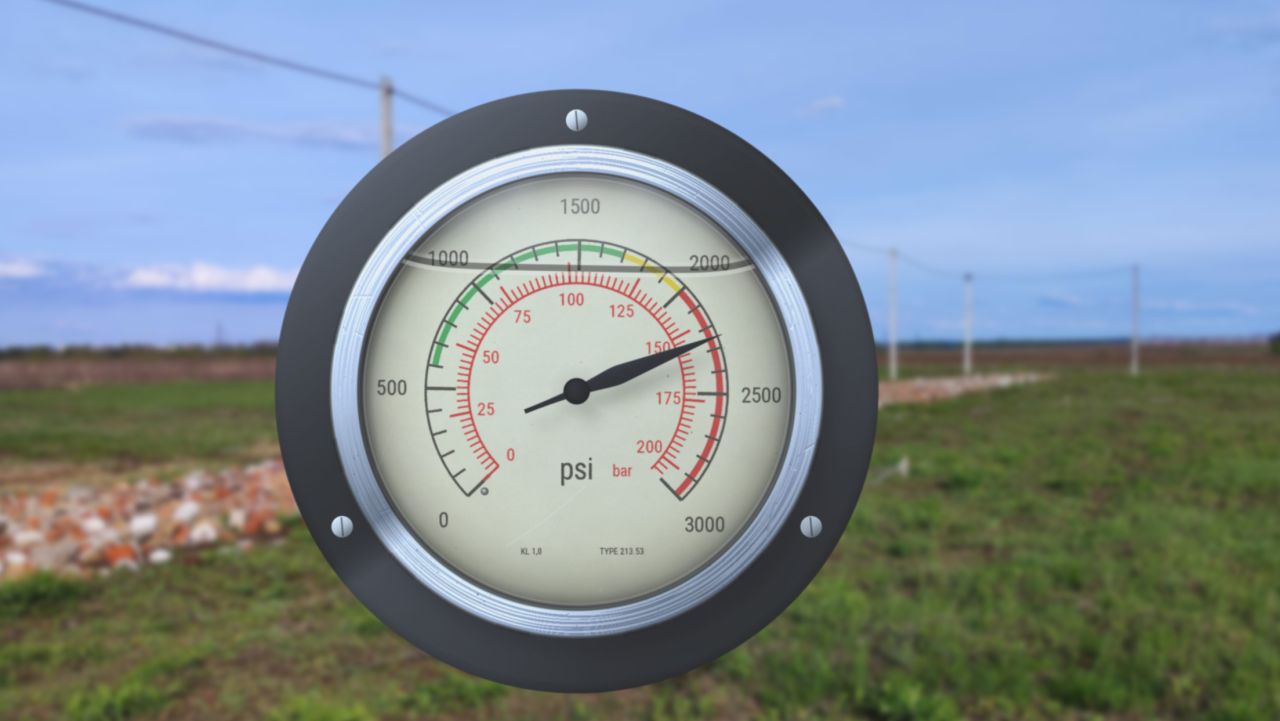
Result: 2250 psi
